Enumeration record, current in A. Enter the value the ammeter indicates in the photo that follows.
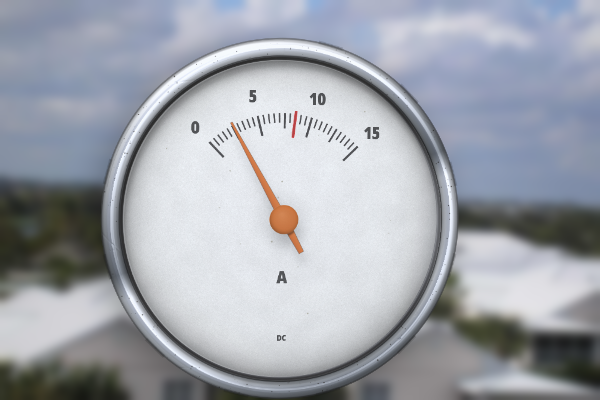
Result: 2.5 A
